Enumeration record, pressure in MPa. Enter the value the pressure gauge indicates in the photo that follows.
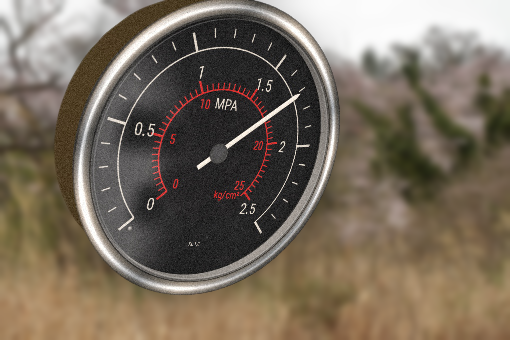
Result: 1.7 MPa
